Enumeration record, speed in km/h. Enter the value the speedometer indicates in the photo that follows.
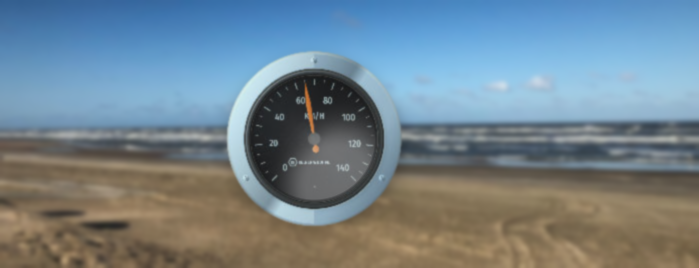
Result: 65 km/h
